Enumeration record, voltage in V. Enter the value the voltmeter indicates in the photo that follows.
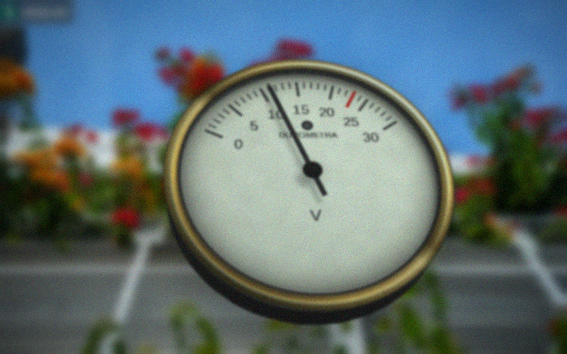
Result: 11 V
